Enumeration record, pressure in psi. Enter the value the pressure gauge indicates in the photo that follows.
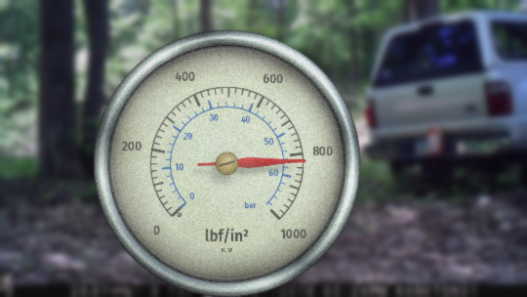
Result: 820 psi
